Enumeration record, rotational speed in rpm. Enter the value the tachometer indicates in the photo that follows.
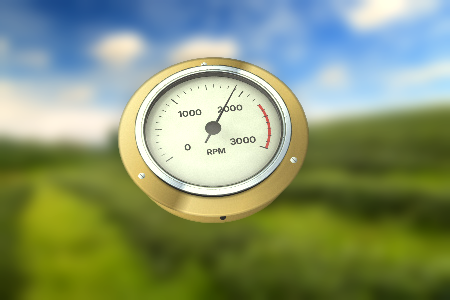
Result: 1900 rpm
